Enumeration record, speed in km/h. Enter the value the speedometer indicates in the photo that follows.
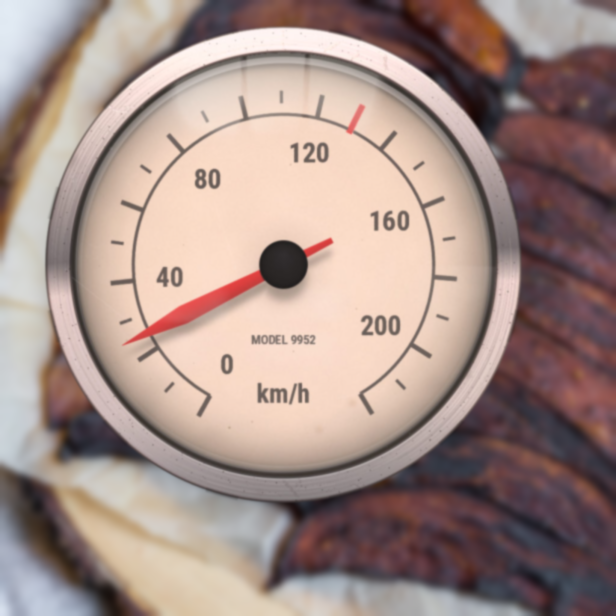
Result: 25 km/h
